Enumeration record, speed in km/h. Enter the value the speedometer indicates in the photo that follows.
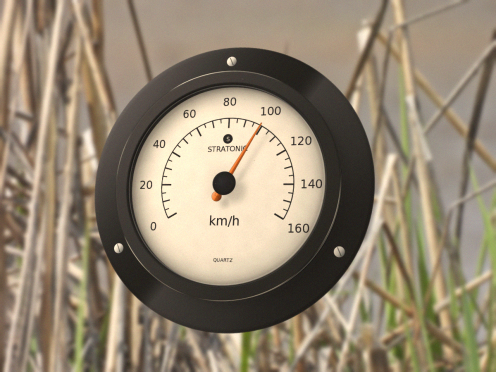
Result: 100 km/h
